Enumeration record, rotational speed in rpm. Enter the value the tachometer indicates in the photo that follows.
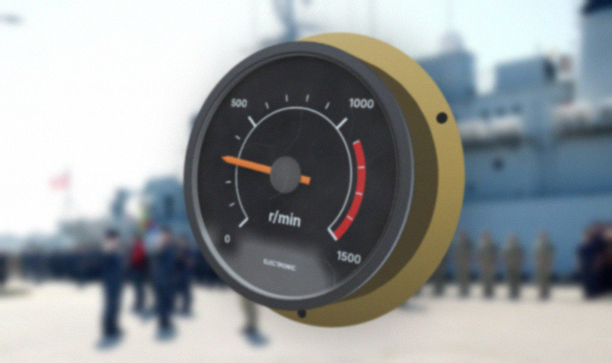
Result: 300 rpm
